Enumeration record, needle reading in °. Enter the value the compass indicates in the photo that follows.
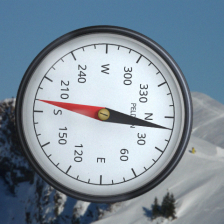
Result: 190 °
